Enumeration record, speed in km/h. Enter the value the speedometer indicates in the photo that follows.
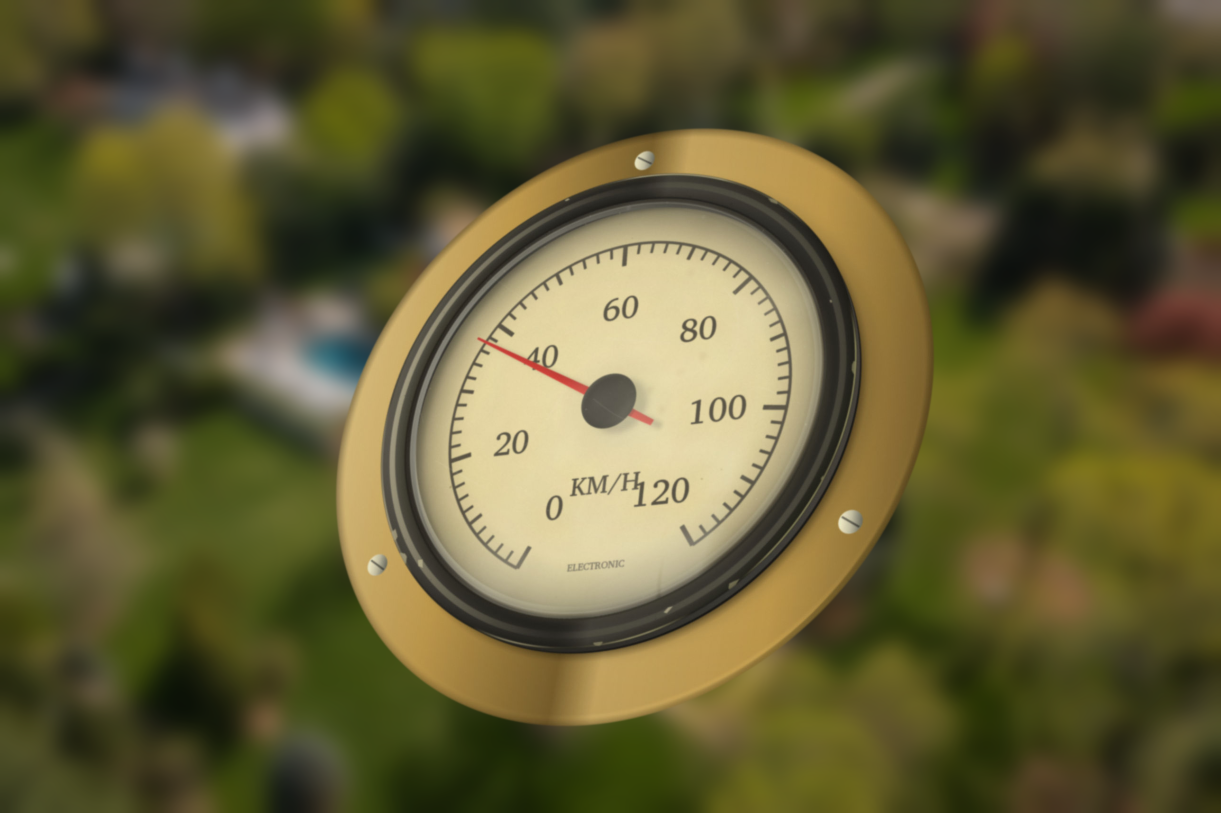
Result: 37 km/h
